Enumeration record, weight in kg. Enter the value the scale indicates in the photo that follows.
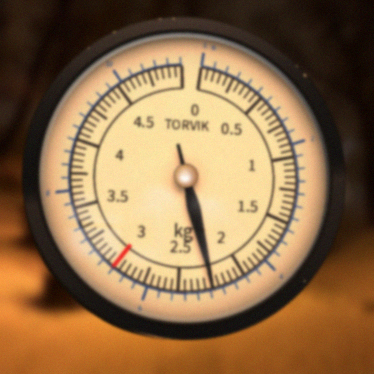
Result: 2.25 kg
